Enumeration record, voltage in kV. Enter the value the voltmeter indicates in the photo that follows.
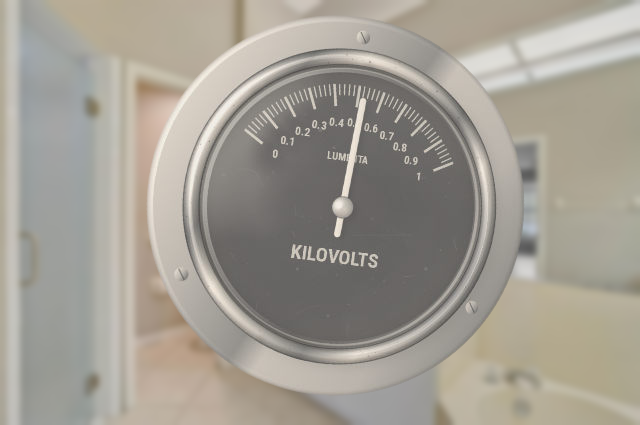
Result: 0.52 kV
